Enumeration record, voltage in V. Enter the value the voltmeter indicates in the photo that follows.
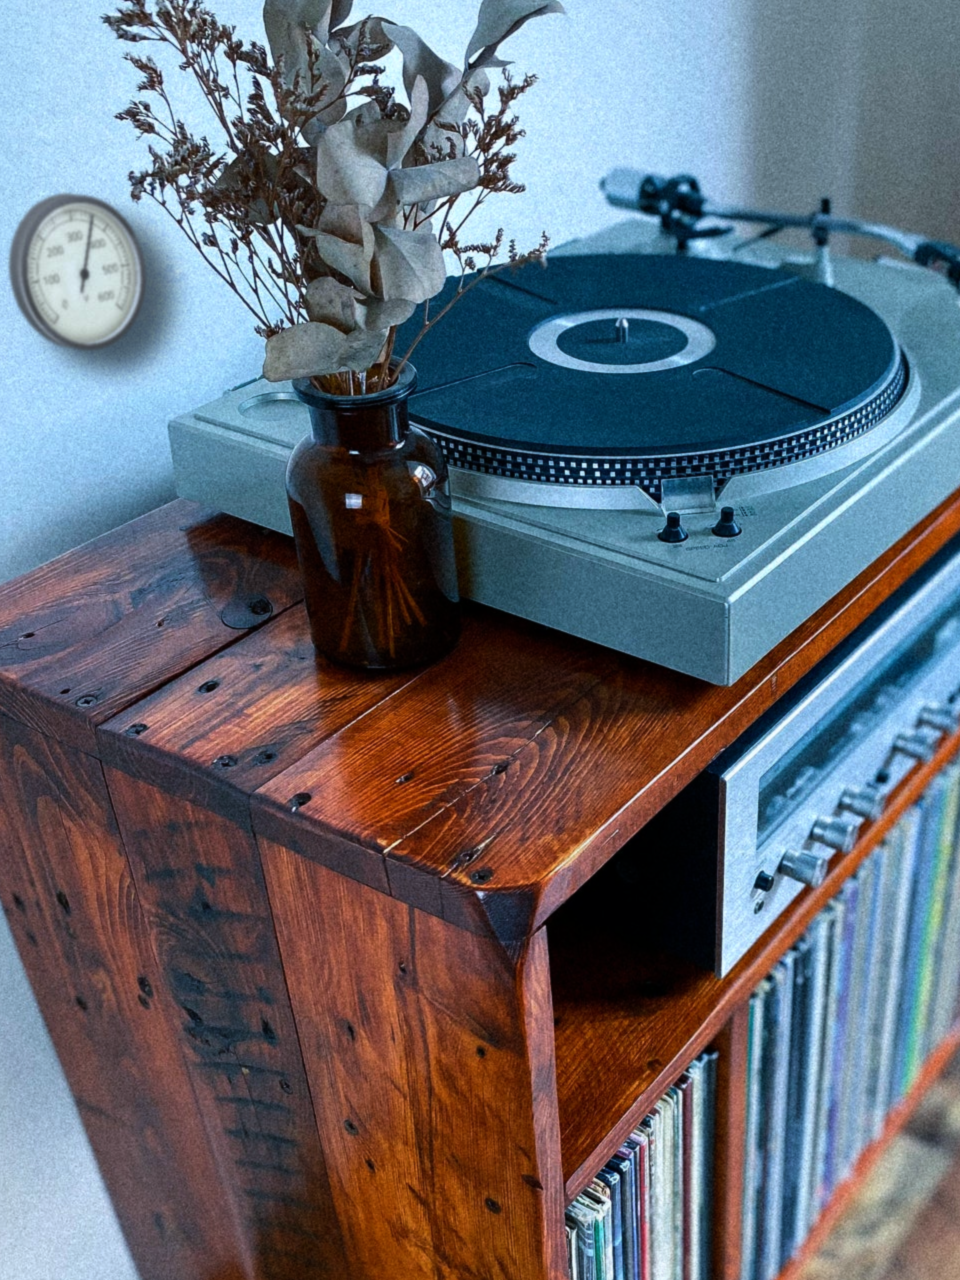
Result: 350 V
